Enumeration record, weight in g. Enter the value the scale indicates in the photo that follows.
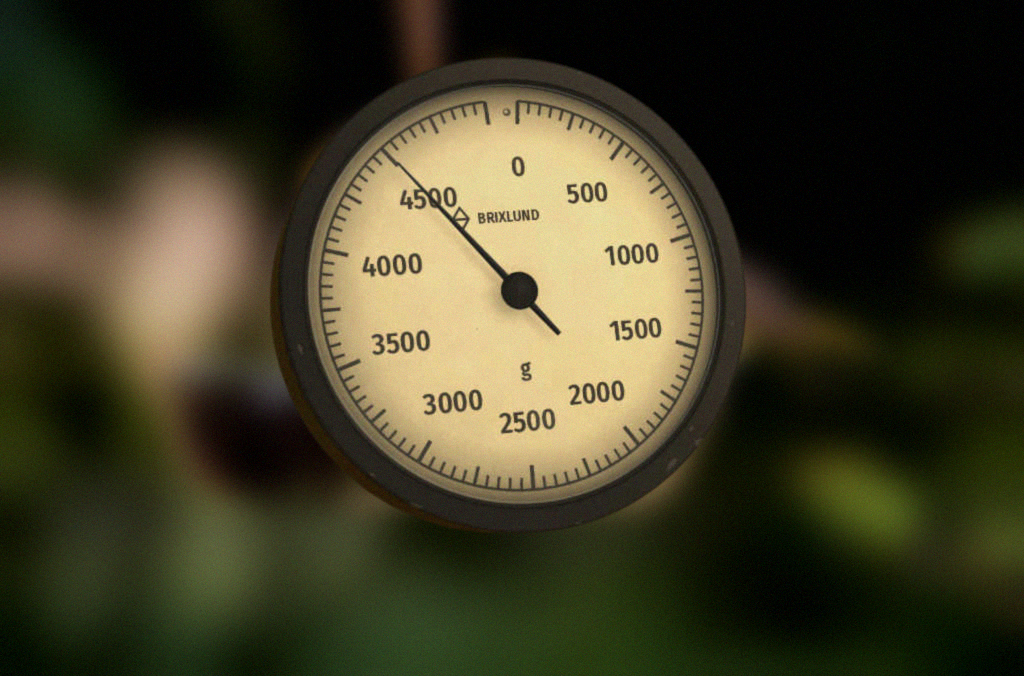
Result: 4500 g
